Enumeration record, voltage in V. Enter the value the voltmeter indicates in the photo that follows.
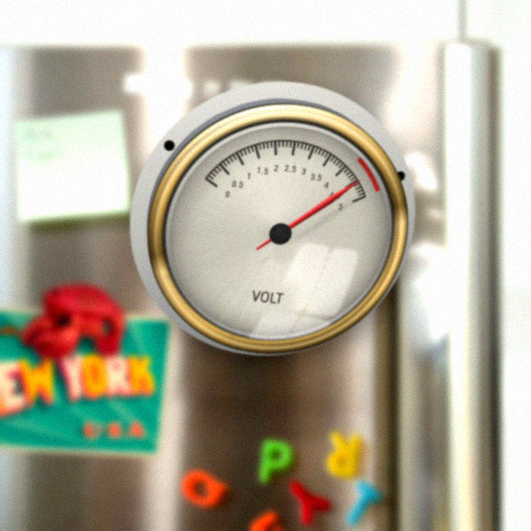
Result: 4.5 V
